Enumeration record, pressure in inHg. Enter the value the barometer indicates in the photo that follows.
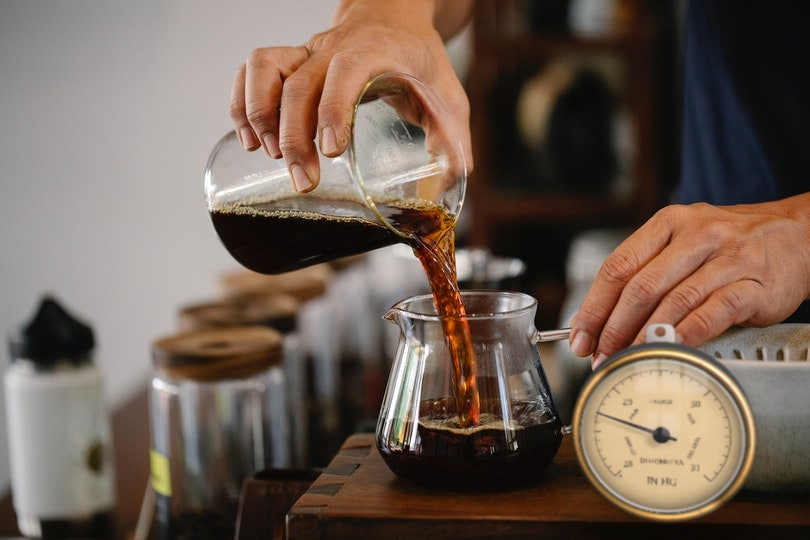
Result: 28.7 inHg
